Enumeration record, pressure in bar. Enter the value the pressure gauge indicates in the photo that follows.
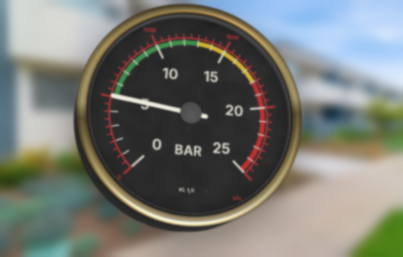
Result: 5 bar
